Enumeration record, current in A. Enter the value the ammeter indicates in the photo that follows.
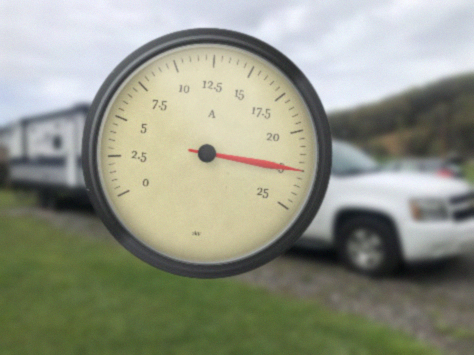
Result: 22.5 A
